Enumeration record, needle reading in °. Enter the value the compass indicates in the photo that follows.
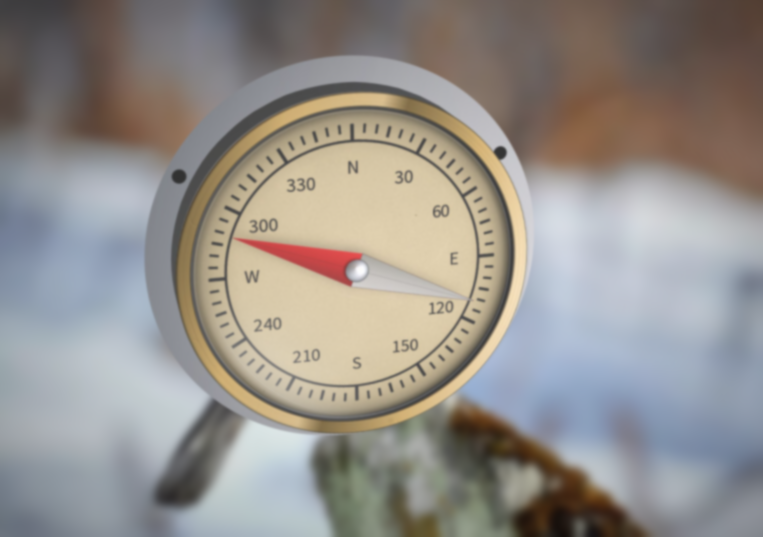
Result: 290 °
